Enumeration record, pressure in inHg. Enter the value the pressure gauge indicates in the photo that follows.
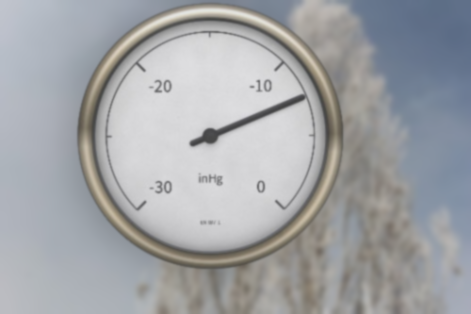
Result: -7.5 inHg
